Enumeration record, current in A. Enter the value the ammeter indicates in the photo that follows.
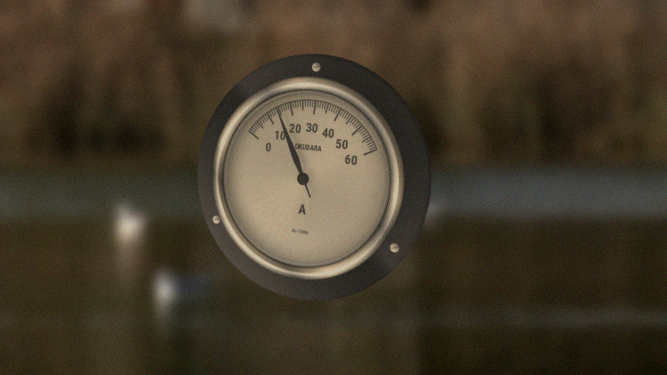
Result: 15 A
